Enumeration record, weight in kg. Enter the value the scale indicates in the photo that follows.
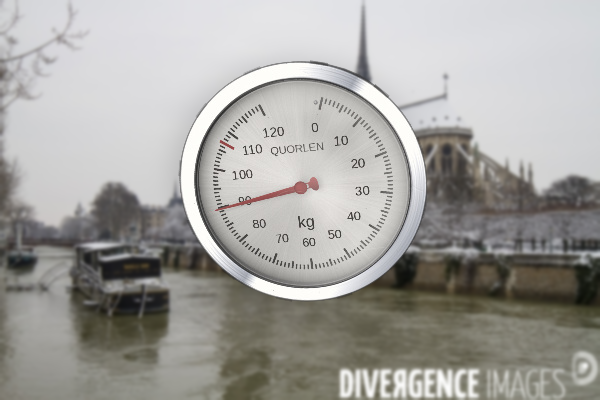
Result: 90 kg
